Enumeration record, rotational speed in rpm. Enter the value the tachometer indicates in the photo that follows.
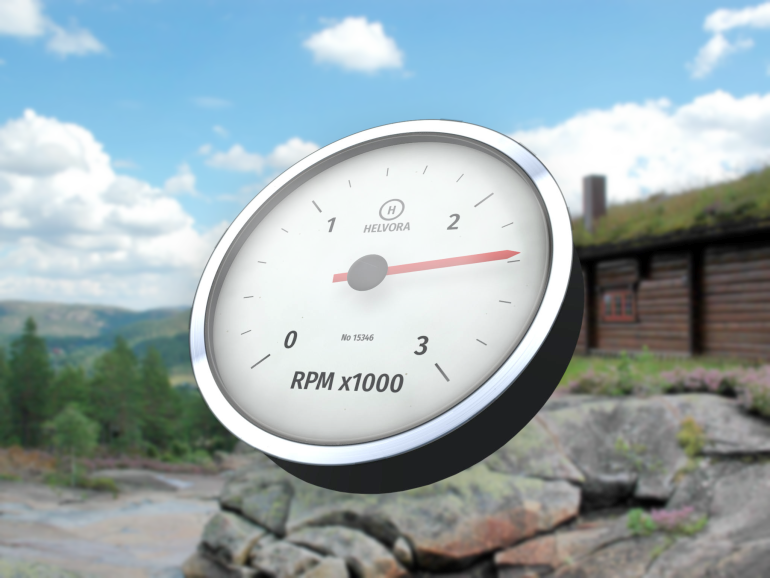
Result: 2400 rpm
